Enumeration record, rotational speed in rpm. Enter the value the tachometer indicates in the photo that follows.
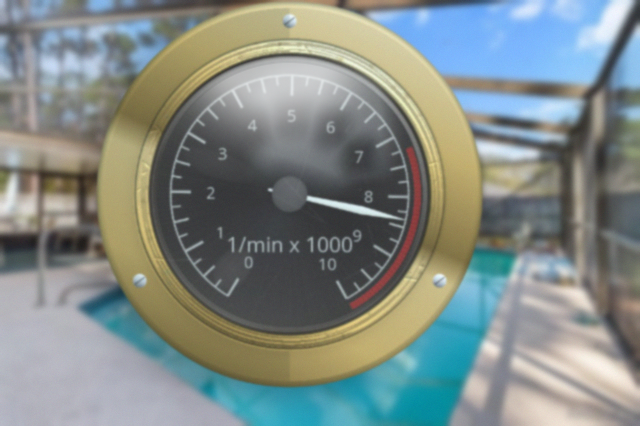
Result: 8375 rpm
